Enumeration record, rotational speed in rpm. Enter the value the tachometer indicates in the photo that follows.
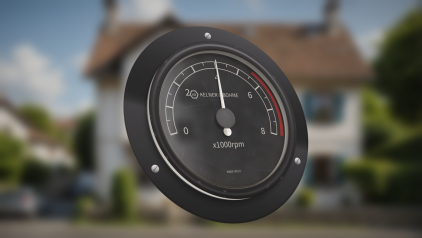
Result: 4000 rpm
